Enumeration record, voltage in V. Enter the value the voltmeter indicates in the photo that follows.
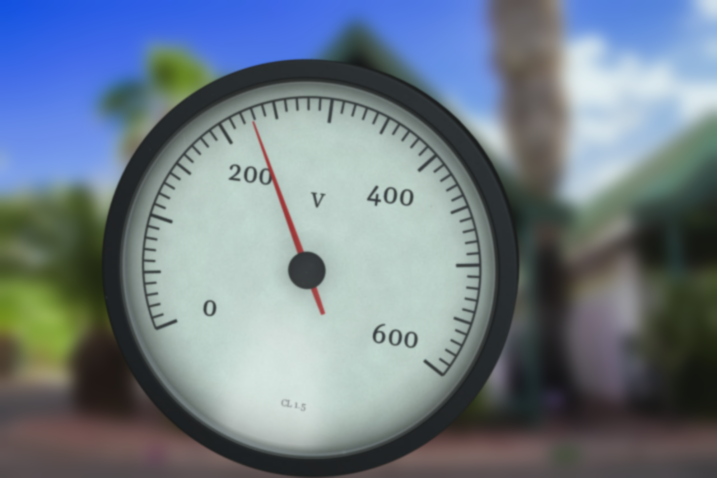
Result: 230 V
